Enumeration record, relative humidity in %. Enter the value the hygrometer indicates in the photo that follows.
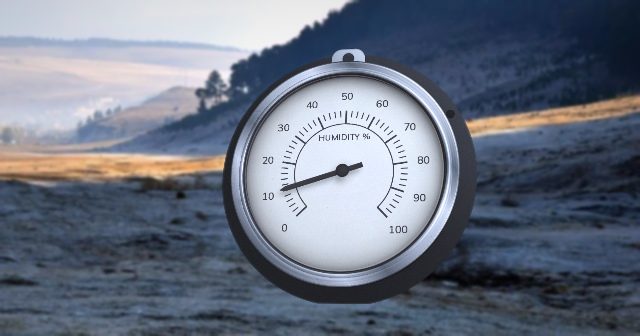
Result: 10 %
